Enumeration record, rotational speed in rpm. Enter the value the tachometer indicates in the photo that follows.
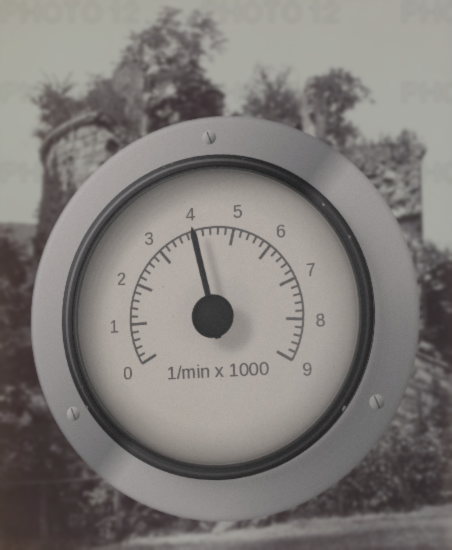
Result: 4000 rpm
